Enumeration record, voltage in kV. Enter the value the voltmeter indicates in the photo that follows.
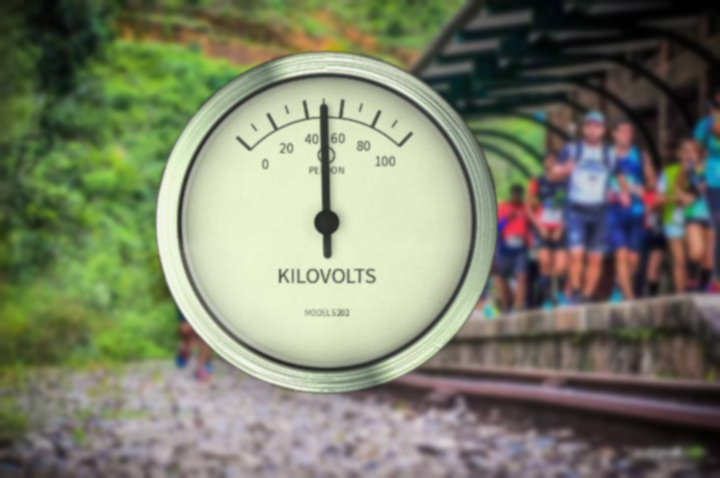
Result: 50 kV
